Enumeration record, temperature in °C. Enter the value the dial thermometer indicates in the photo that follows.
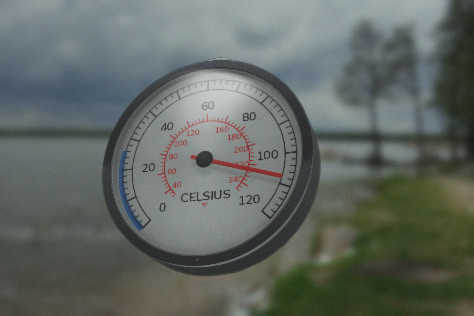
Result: 108 °C
